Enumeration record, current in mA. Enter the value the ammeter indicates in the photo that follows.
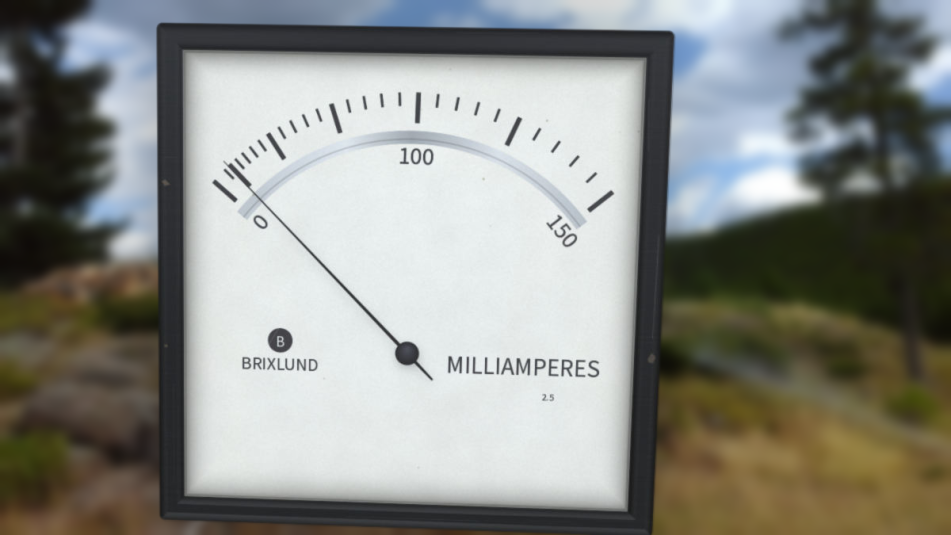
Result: 25 mA
